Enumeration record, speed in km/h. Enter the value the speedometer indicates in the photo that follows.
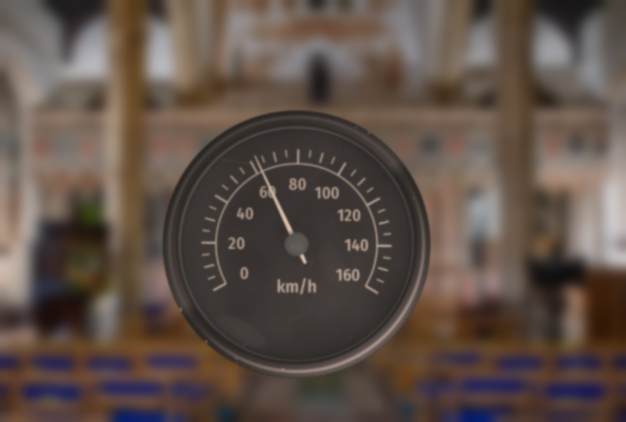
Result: 62.5 km/h
